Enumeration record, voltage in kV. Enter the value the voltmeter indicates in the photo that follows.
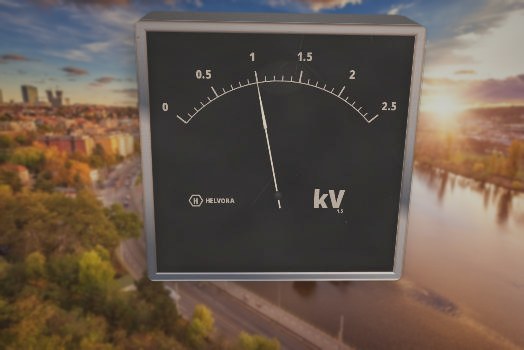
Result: 1 kV
